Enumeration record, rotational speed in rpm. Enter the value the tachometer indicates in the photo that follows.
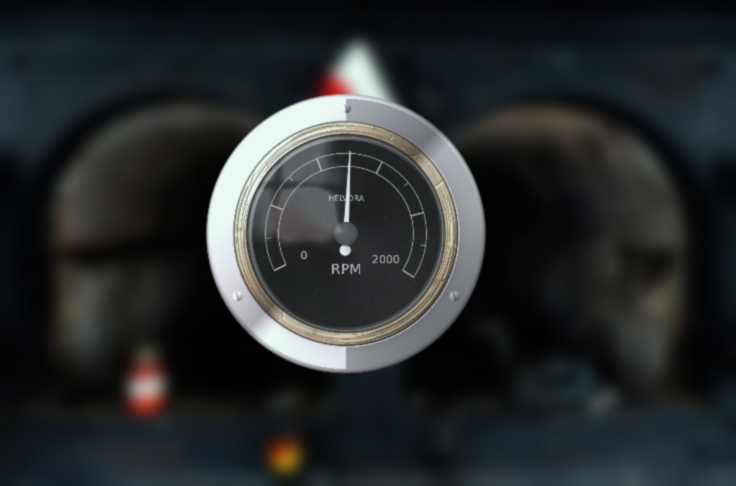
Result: 1000 rpm
